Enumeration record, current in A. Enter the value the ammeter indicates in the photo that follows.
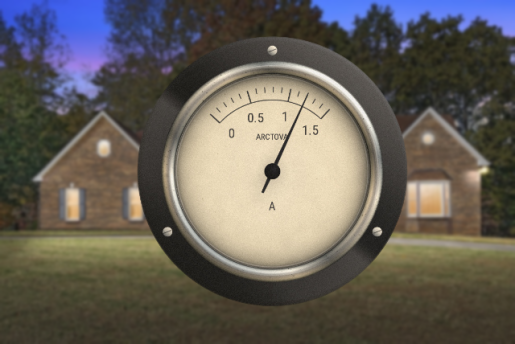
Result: 1.2 A
